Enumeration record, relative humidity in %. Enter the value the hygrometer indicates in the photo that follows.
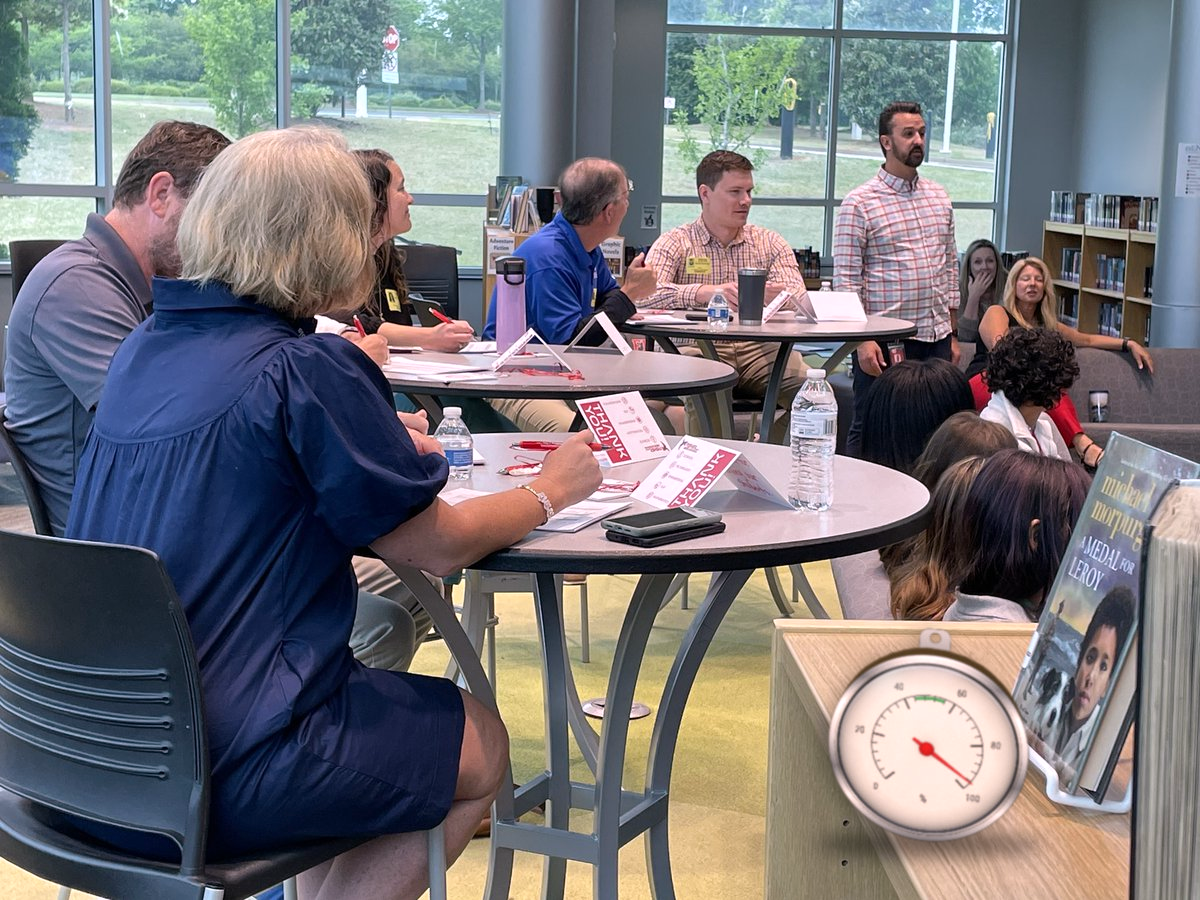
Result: 96 %
